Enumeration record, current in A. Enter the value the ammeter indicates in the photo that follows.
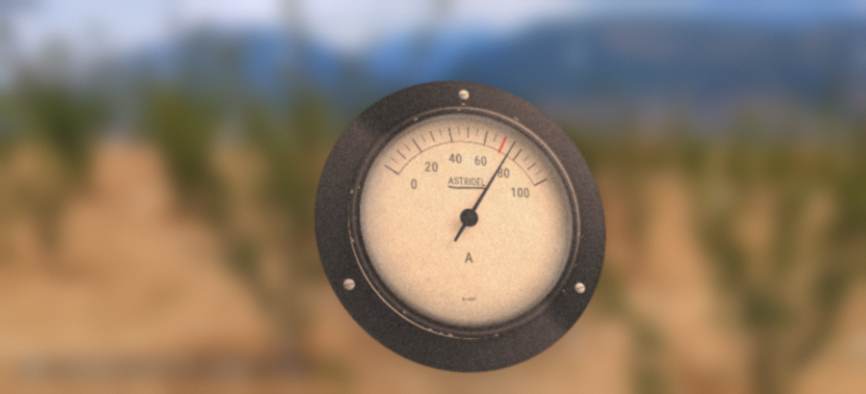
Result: 75 A
